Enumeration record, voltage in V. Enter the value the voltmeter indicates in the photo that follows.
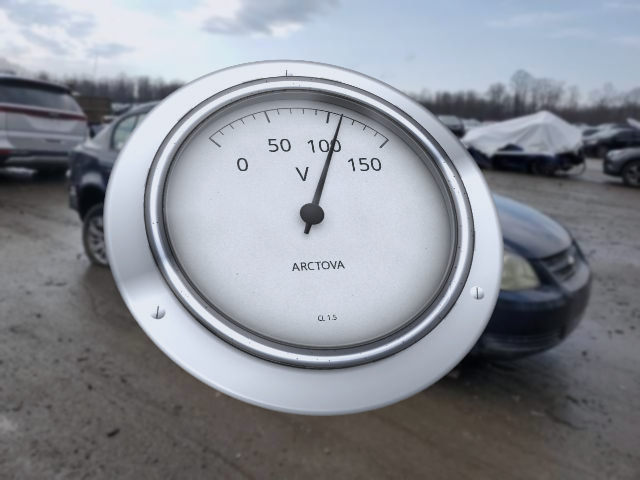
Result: 110 V
